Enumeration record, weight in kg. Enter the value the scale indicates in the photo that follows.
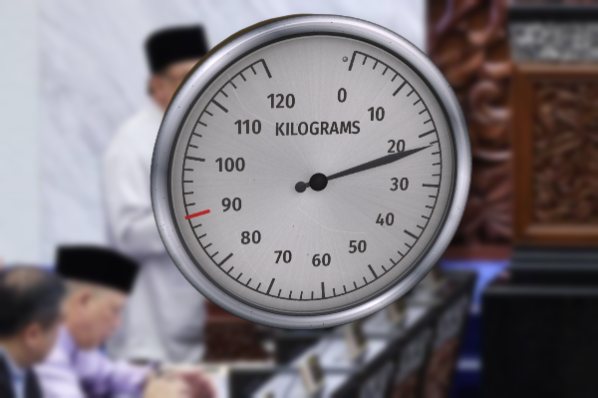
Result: 22 kg
